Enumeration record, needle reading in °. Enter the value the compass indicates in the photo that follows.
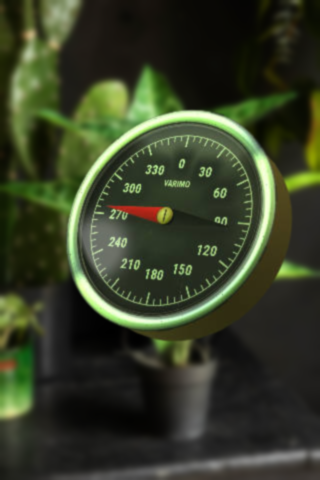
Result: 275 °
